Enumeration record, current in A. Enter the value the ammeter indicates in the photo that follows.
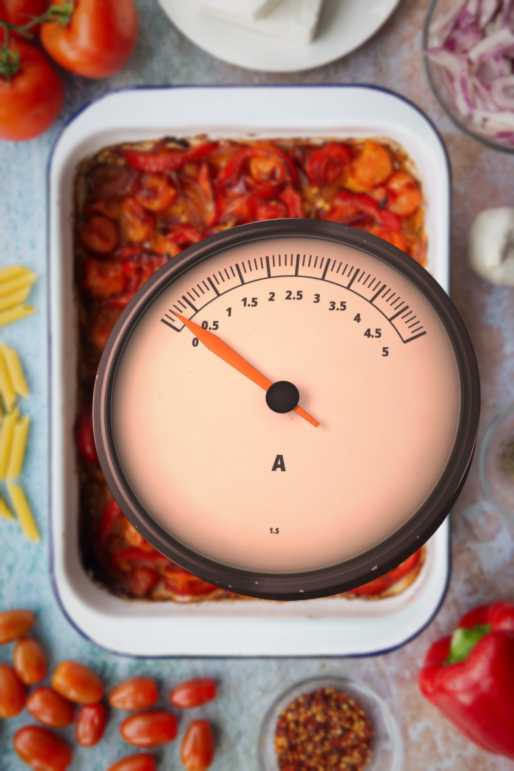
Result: 0.2 A
